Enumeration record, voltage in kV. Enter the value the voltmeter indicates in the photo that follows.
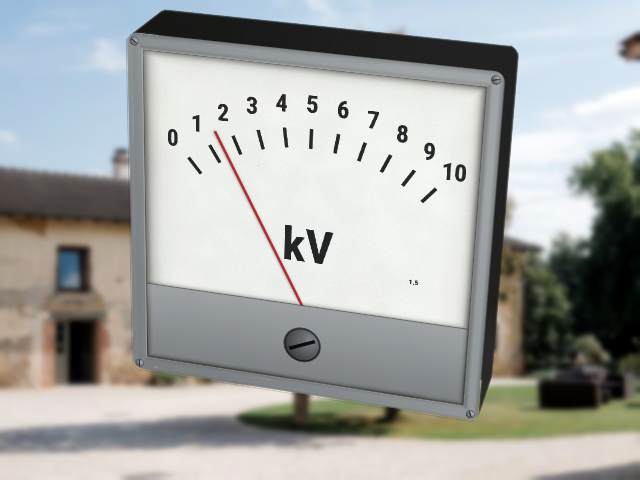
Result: 1.5 kV
